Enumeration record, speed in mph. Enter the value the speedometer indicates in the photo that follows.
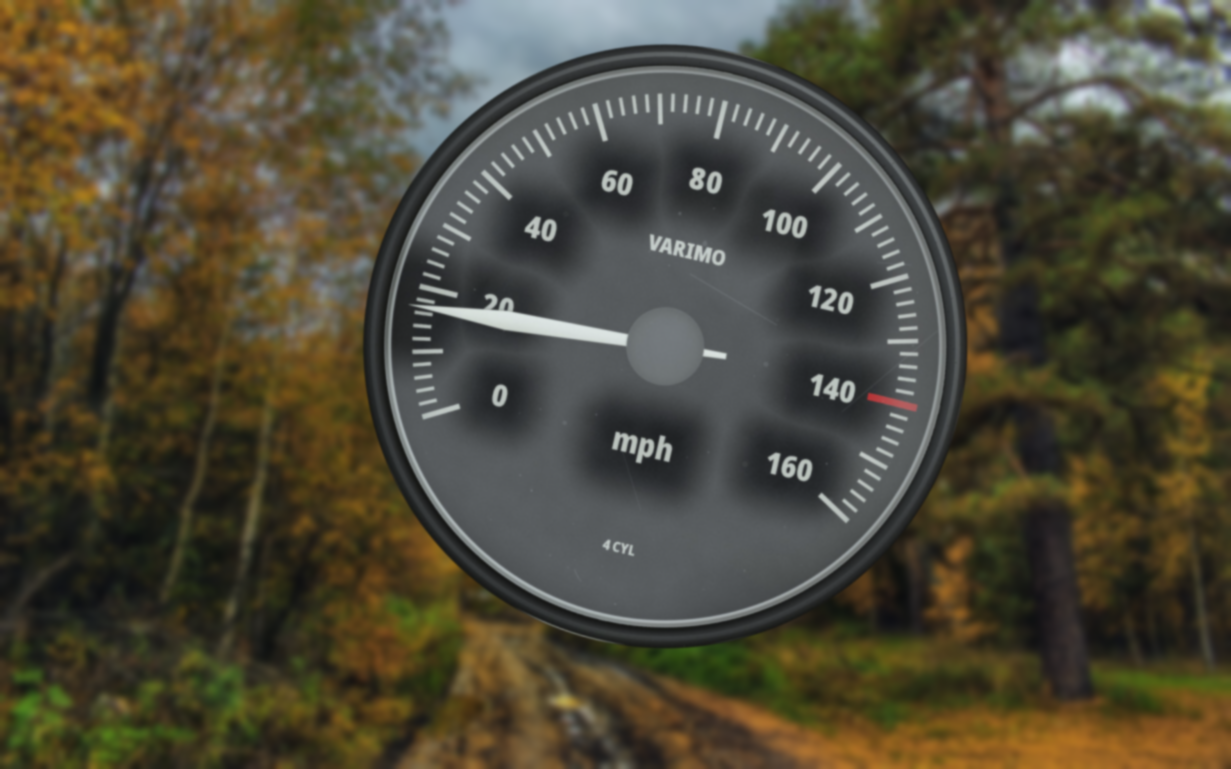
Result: 17 mph
